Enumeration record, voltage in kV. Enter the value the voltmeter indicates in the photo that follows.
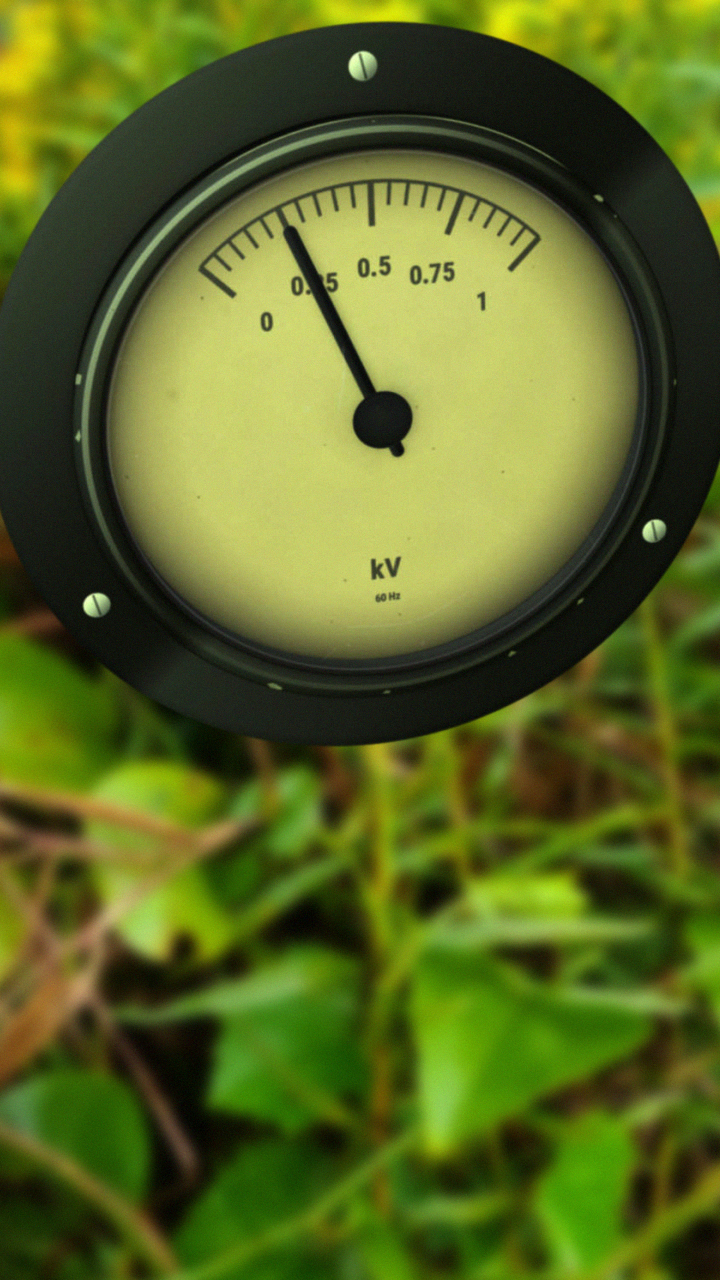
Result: 0.25 kV
